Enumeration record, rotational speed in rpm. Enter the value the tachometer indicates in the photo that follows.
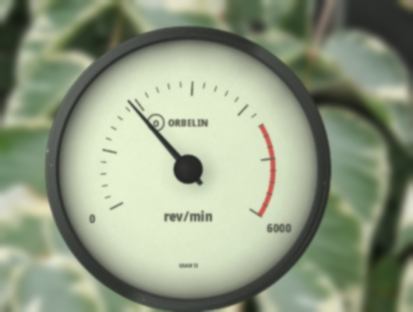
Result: 1900 rpm
